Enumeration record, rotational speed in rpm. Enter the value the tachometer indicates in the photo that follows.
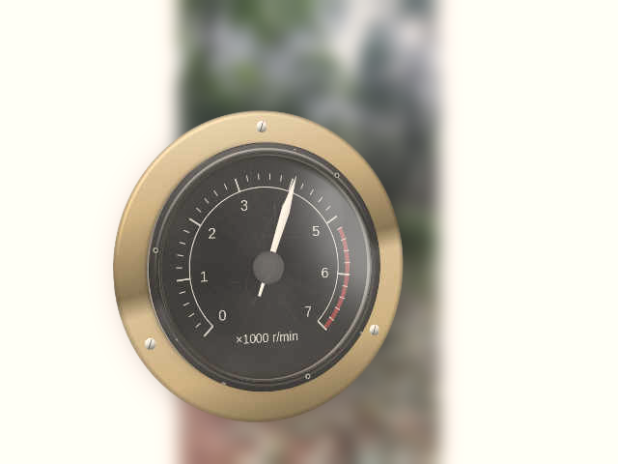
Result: 4000 rpm
